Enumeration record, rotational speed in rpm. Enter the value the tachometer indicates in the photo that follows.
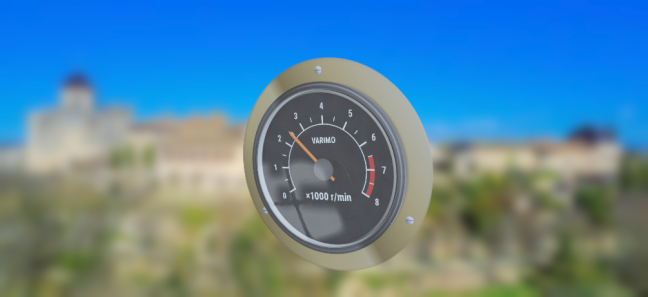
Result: 2500 rpm
